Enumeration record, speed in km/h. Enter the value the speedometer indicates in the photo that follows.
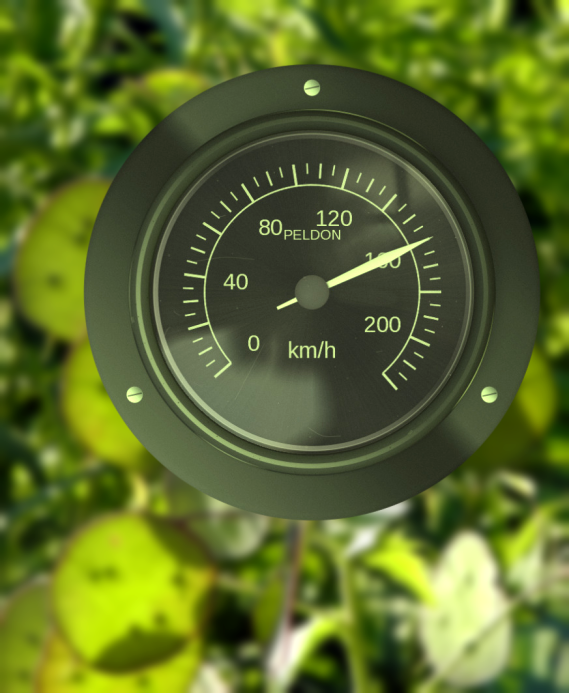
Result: 160 km/h
